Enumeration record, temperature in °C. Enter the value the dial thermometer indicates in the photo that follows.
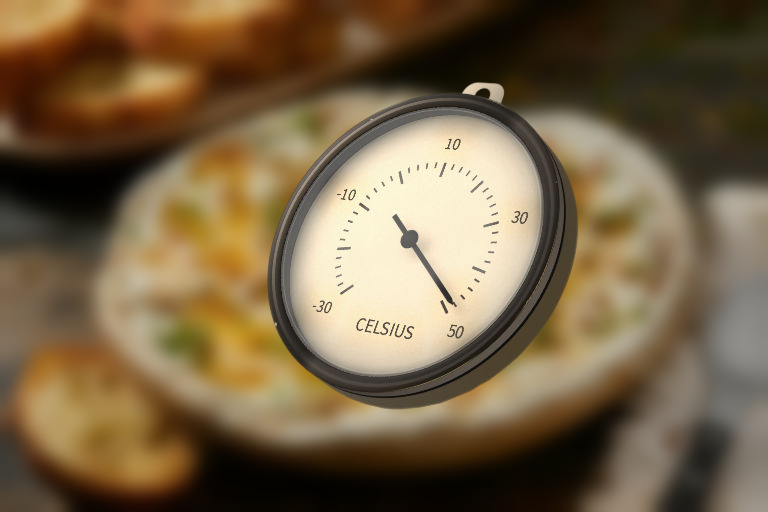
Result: 48 °C
